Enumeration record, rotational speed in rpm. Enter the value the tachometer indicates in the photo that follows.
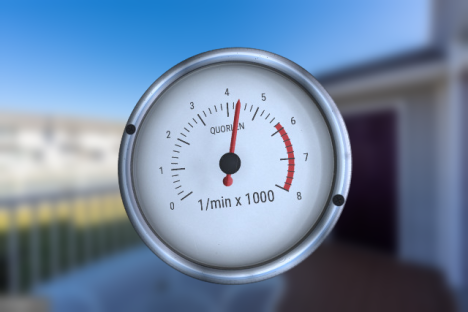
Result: 4400 rpm
